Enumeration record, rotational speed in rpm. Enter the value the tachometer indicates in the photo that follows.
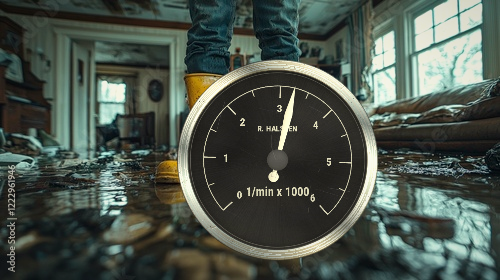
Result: 3250 rpm
